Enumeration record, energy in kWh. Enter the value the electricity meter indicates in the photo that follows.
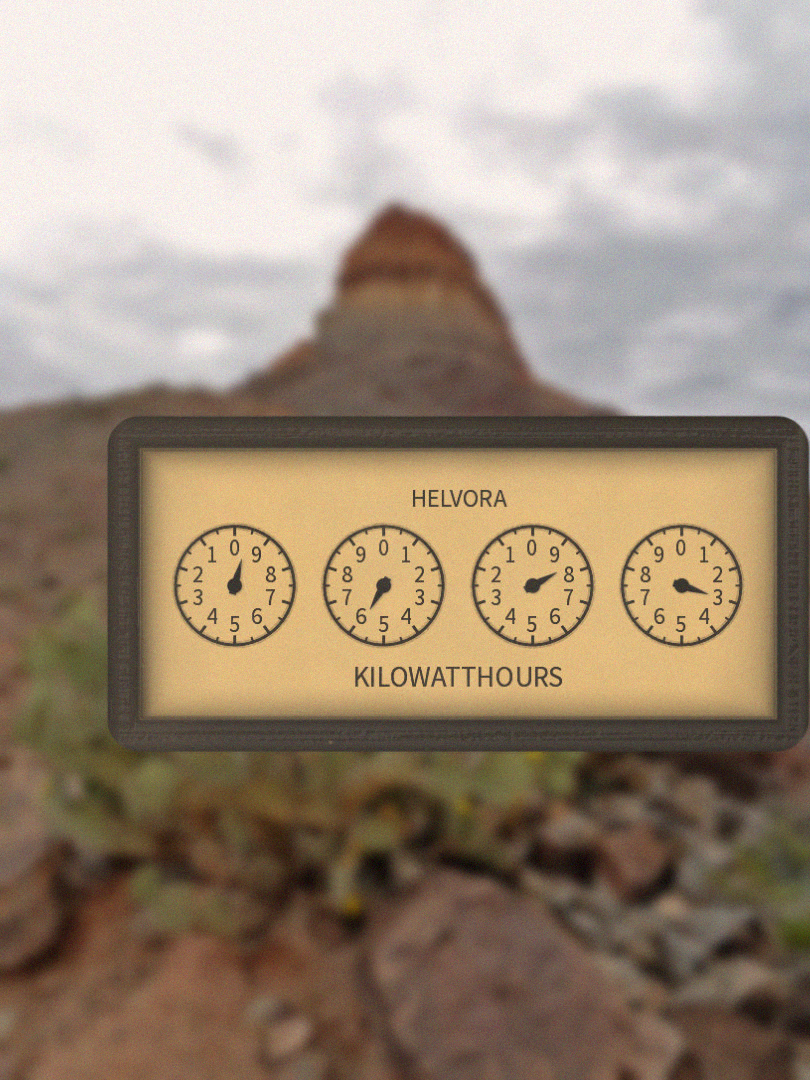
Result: 9583 kWh
